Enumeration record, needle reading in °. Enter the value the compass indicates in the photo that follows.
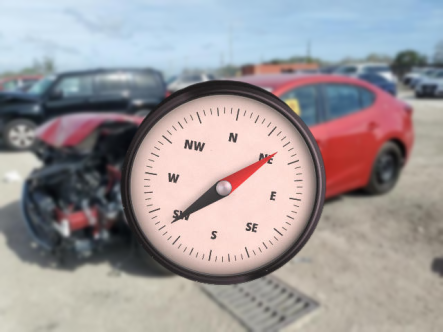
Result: 45 °
